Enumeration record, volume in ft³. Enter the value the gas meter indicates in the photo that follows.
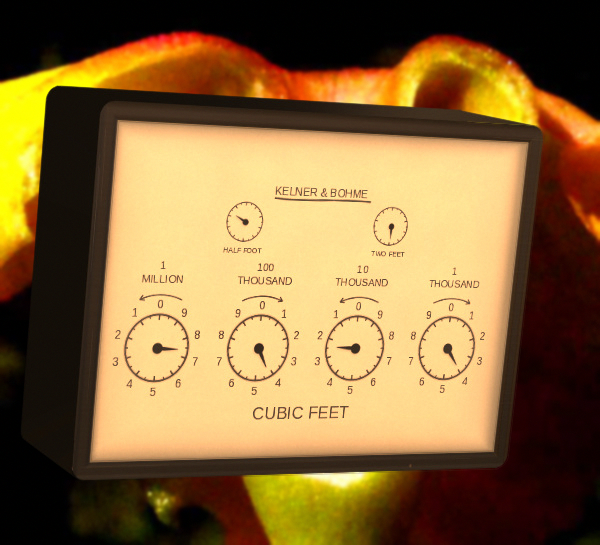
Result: 742400 ft³
